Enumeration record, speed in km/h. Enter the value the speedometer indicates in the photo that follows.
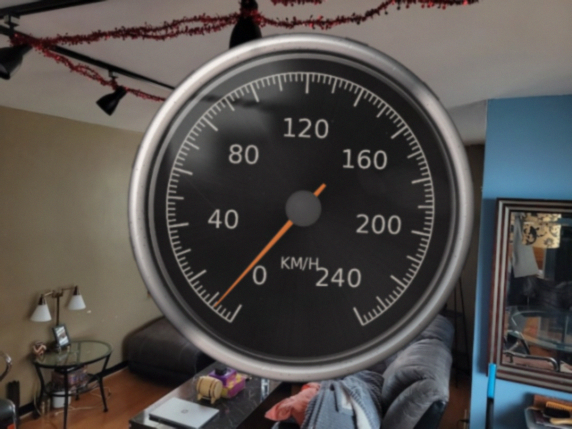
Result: 8 km/h
